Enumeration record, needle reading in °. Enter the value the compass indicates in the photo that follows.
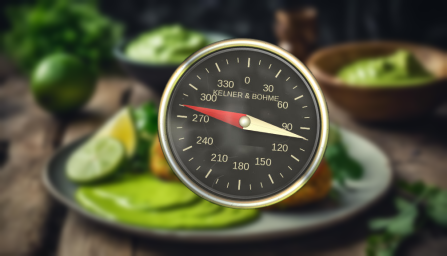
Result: 280 °
